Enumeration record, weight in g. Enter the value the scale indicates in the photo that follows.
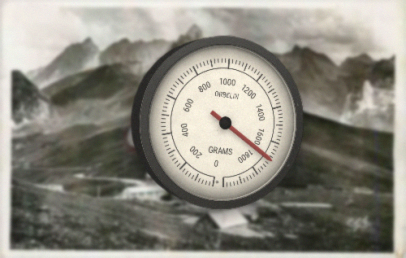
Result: 1700 g
